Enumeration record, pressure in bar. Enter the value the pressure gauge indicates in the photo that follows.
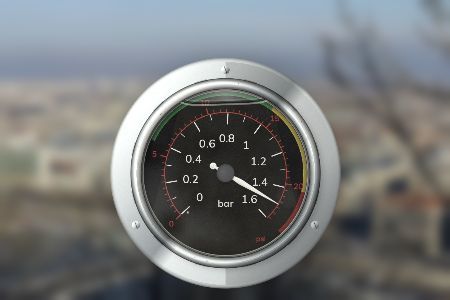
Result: 1.5 bar
